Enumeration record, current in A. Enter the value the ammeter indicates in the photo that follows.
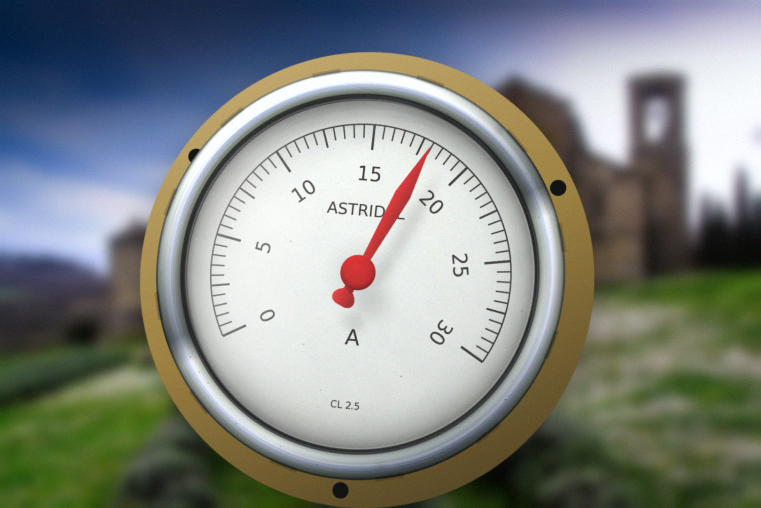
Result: 18 A
